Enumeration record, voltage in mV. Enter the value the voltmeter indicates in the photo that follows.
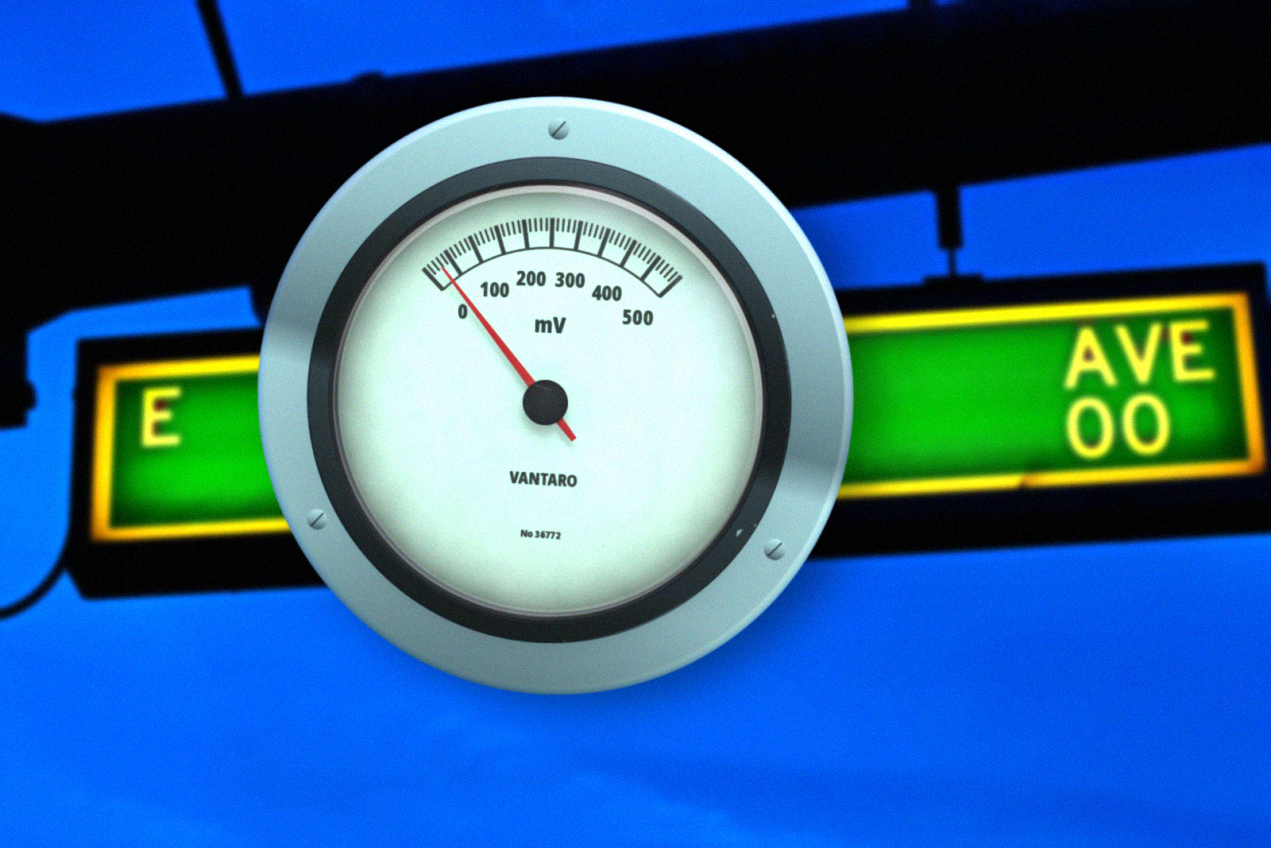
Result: 30 mV
